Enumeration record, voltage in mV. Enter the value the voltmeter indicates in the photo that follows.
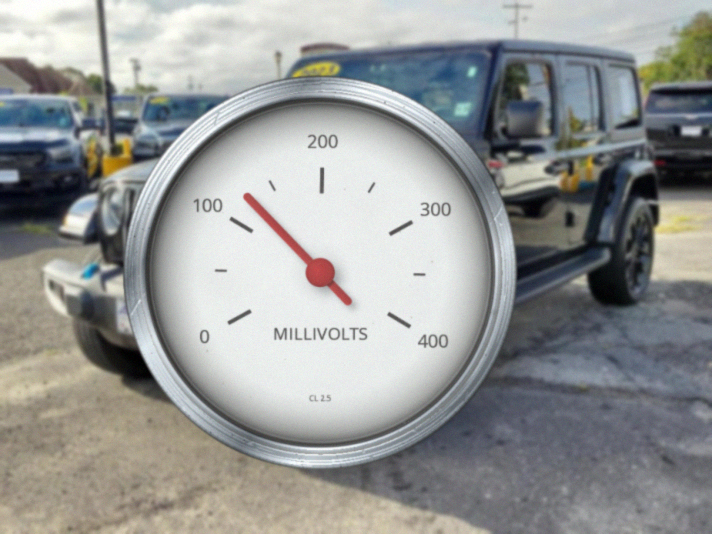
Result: 125 mV
